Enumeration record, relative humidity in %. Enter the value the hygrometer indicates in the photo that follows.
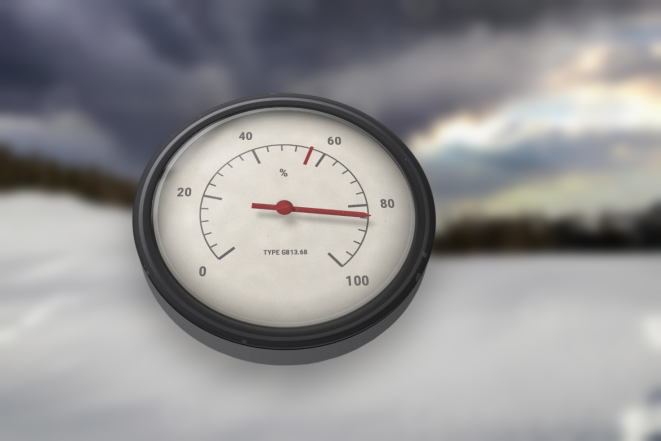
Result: 84 %
